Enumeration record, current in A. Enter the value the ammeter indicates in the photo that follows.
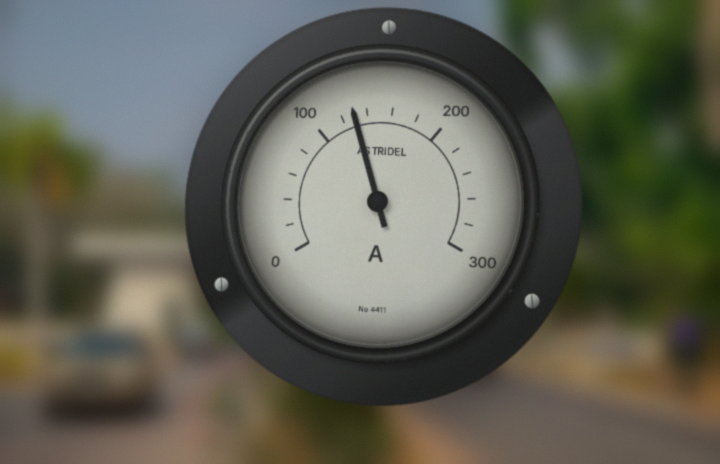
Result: 130 A
